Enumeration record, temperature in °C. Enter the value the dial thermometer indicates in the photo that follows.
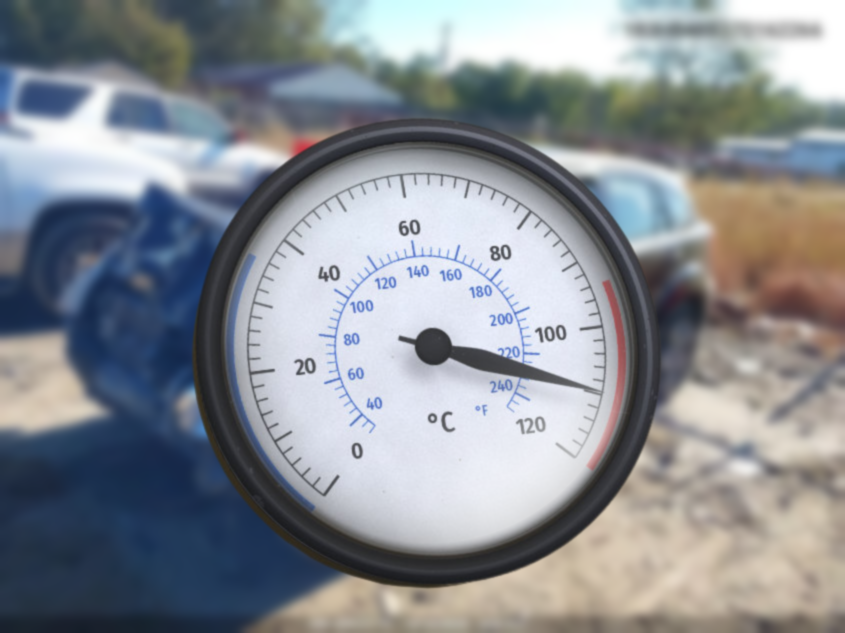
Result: 110 °C
